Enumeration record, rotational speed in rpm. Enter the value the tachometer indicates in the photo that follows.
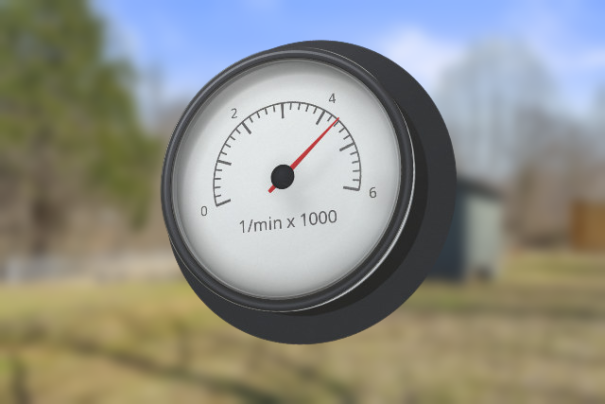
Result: 4400 rpm
